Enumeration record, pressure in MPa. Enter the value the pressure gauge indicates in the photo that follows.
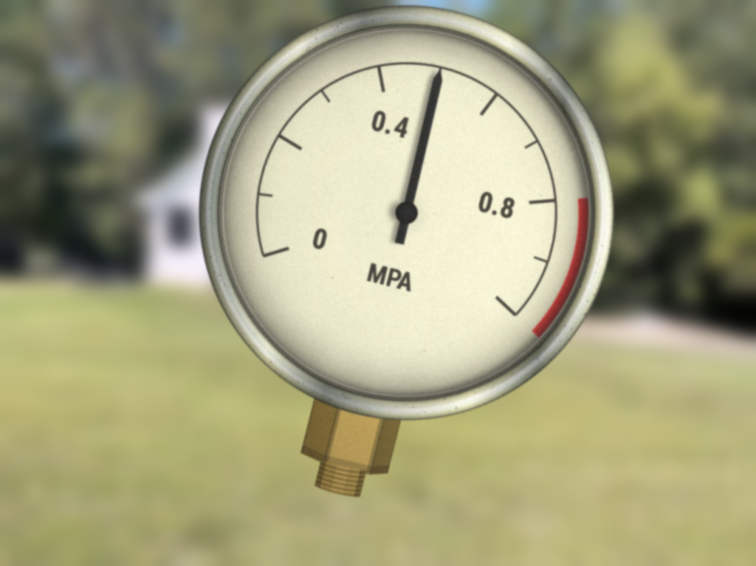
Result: 0.5 MPa
